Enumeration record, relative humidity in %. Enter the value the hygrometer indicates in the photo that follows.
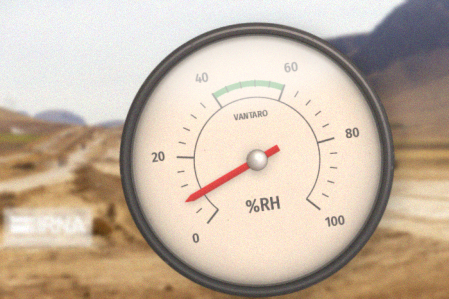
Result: 8 %
